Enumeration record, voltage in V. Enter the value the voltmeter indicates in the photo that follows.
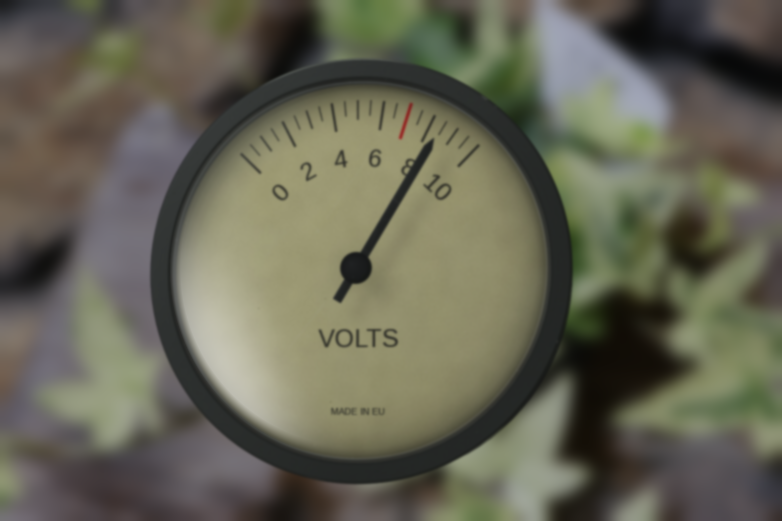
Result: 8.5 V
